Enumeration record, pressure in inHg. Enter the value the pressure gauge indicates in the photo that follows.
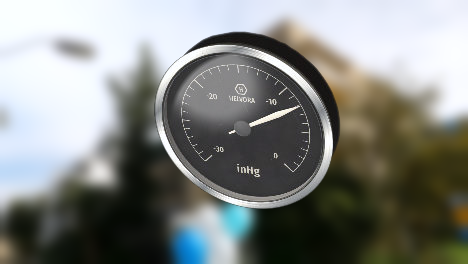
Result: -8 inHg
